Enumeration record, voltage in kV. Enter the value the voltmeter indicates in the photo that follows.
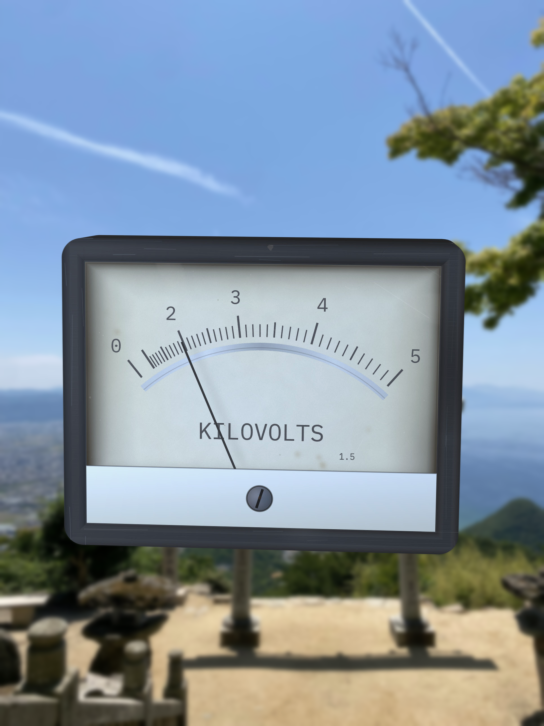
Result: 2 kV
